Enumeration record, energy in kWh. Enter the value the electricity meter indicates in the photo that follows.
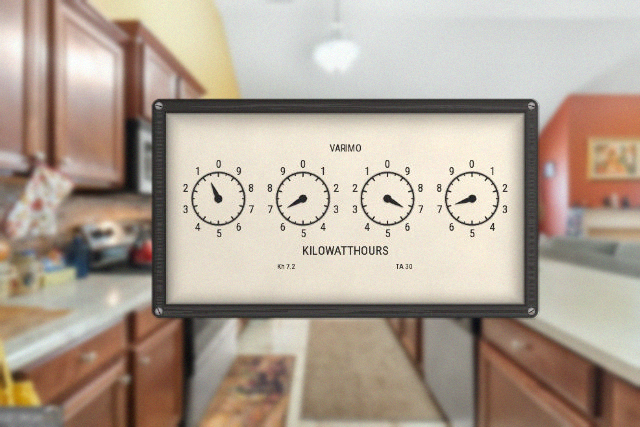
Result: 667 kWh
